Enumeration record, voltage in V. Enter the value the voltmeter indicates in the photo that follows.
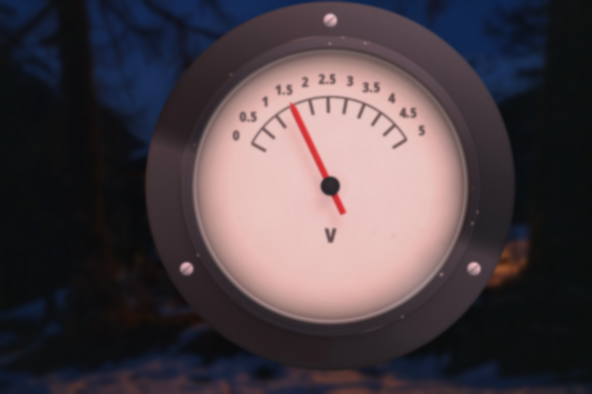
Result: 1.5 V
